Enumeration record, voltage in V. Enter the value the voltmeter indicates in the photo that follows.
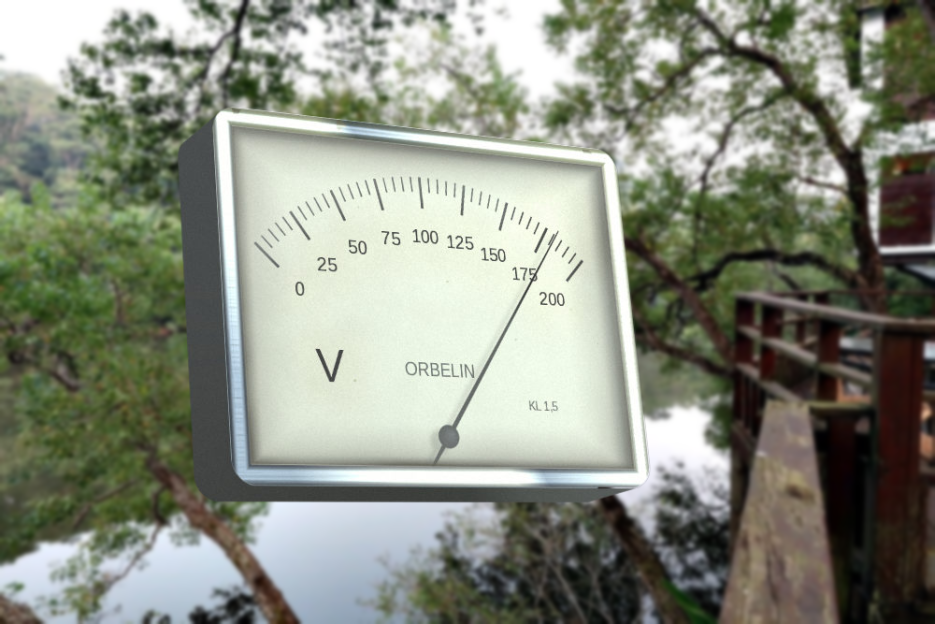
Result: 180 V
